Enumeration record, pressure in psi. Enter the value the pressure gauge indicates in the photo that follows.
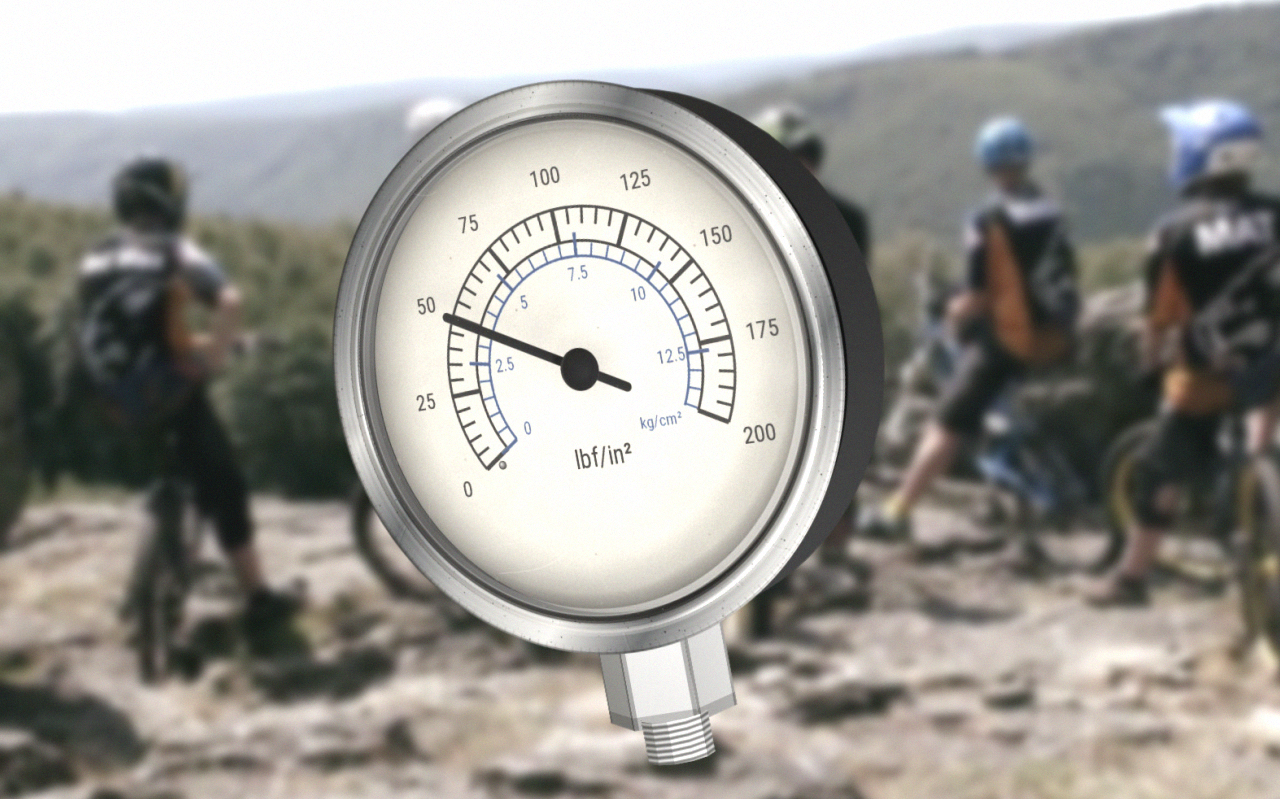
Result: 50 psi
